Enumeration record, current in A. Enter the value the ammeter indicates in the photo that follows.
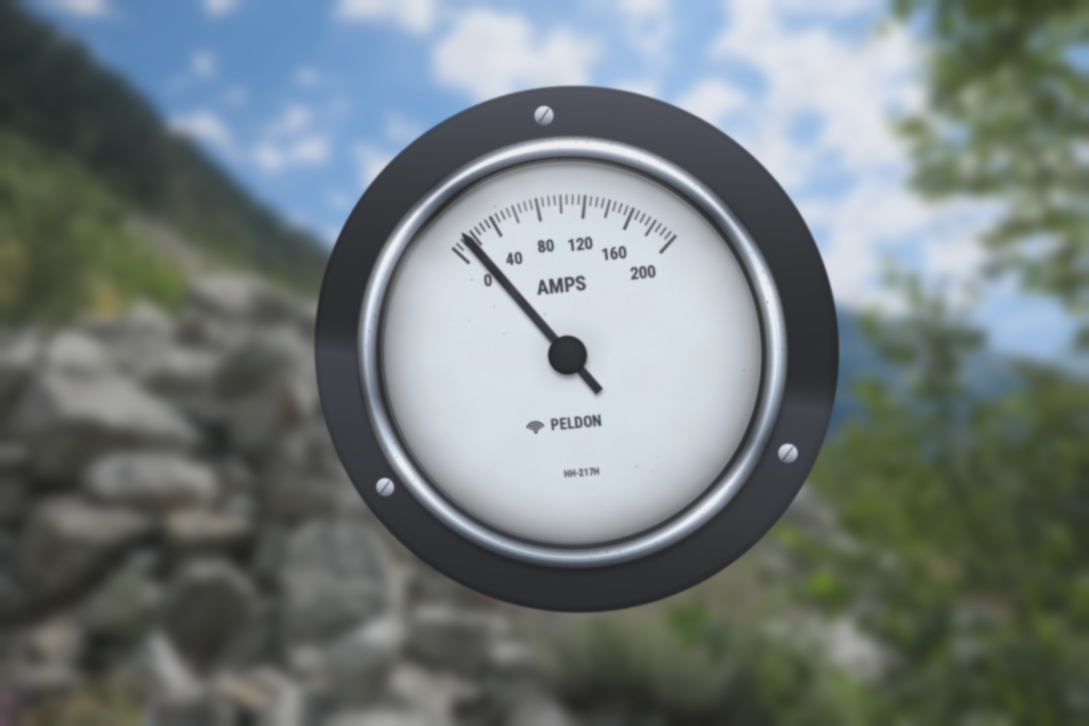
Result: 15 A
